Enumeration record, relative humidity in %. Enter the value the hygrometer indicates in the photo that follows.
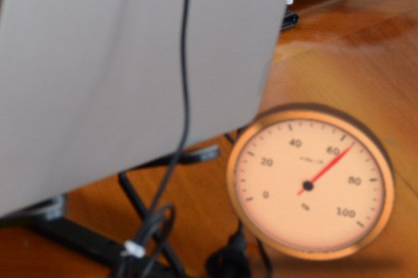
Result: 64 %
